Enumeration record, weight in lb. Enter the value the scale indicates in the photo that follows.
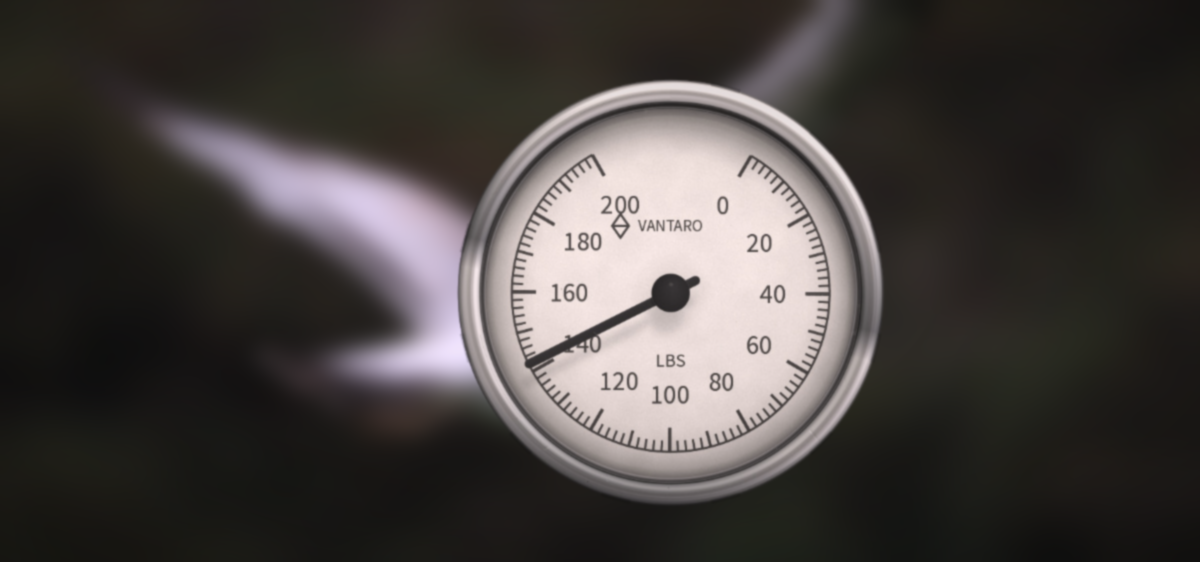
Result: 142 lb
